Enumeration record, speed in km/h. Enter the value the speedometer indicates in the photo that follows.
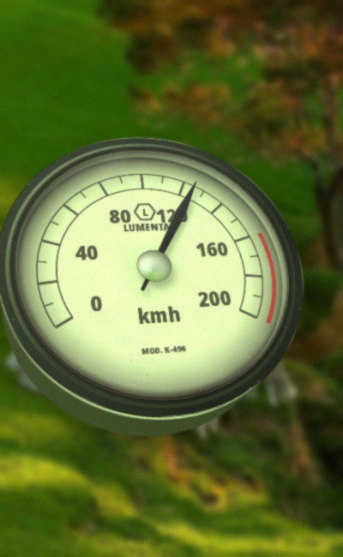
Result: 125 km/h
